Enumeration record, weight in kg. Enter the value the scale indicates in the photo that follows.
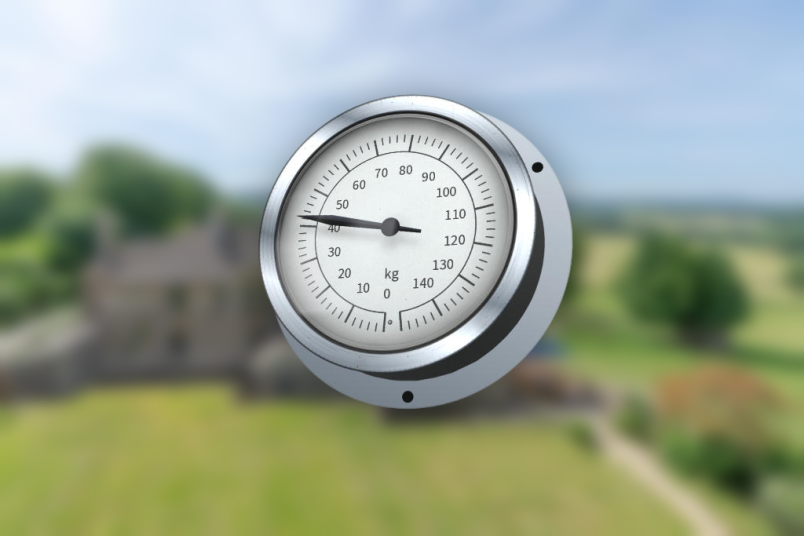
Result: 42 kg
